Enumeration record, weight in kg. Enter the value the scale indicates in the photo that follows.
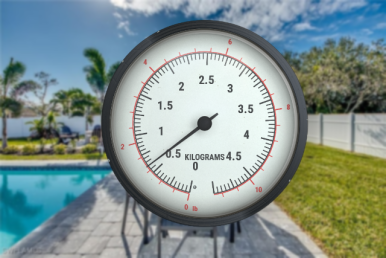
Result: 0.6 kg
